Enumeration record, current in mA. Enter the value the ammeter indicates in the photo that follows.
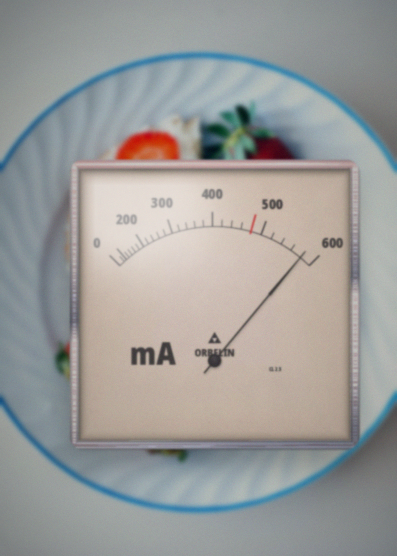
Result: 580 mA
